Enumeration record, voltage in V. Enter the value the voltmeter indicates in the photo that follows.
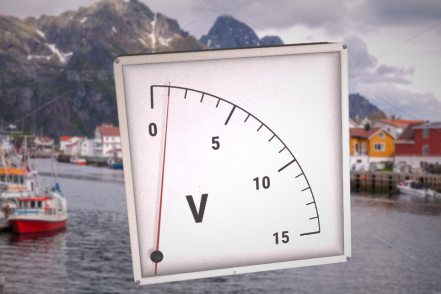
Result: 1 V
